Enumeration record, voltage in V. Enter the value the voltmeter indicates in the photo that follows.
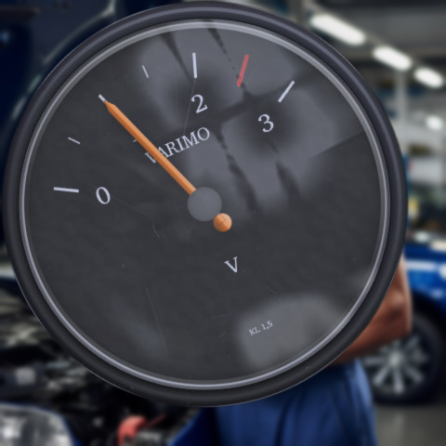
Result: 1 V
